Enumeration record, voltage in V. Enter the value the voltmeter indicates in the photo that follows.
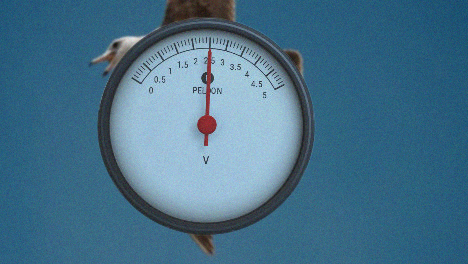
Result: 2.5 V
